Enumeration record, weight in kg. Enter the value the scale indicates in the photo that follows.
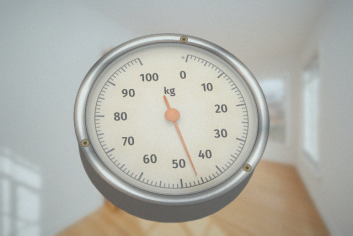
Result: 46 kg
